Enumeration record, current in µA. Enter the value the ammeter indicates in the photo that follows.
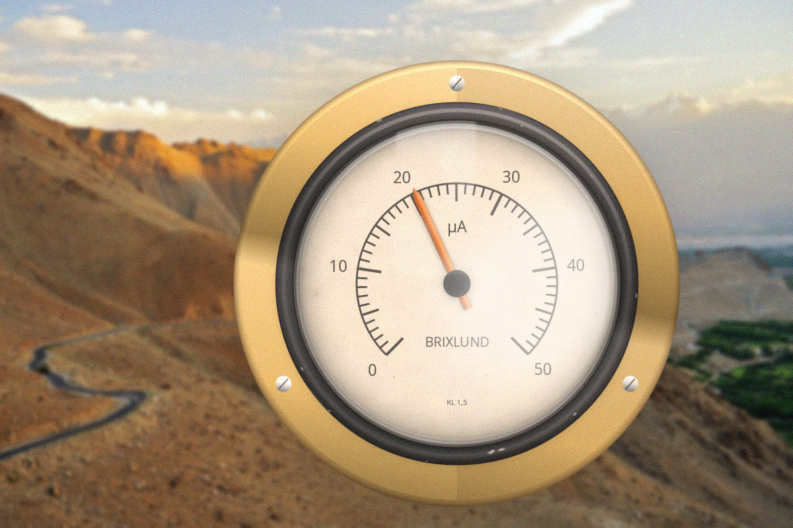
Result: 20.5 µA
